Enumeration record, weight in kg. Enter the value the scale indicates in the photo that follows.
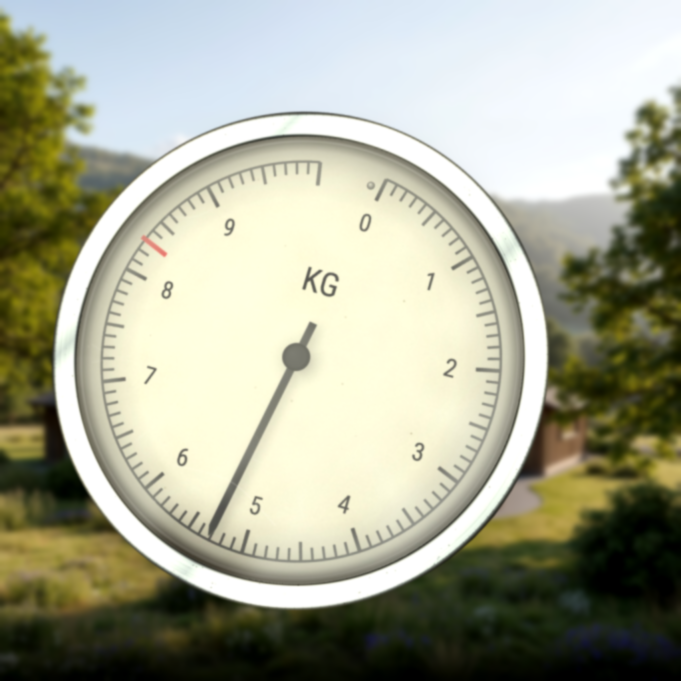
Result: 5.3 kg
